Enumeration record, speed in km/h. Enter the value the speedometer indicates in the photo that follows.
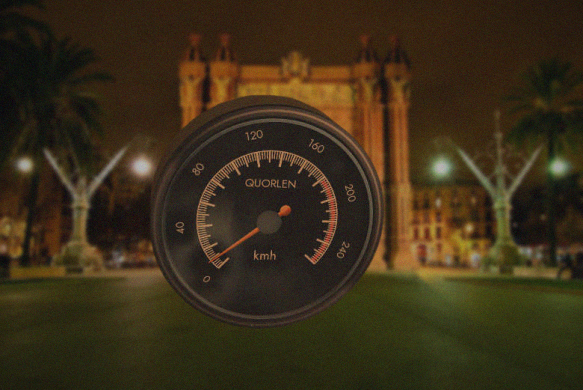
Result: 10 km/h
